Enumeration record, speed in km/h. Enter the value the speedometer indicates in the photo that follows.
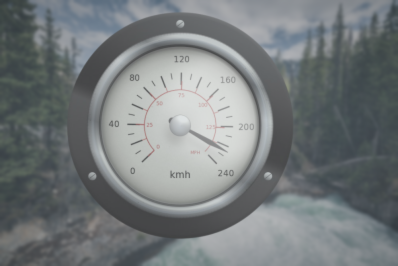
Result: 225 km/h
